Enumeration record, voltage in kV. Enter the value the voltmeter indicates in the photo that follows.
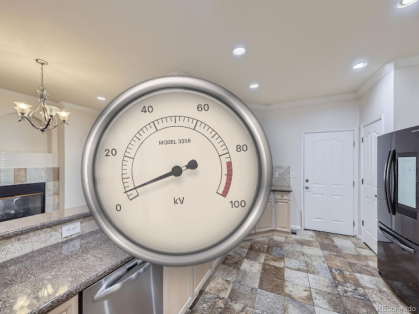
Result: 4 kV
